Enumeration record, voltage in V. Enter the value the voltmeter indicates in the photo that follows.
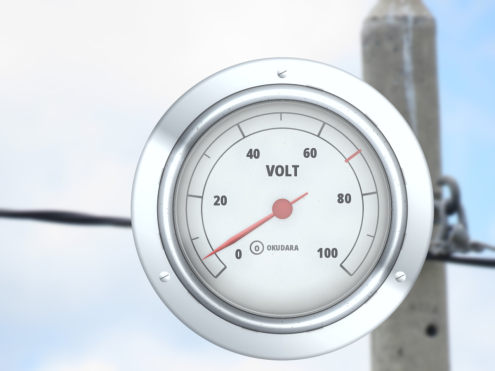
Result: 5 V
